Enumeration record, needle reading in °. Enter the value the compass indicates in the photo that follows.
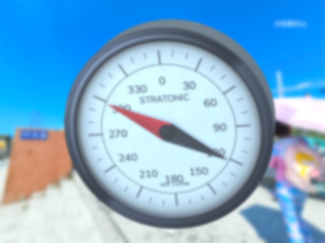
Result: 300 °
